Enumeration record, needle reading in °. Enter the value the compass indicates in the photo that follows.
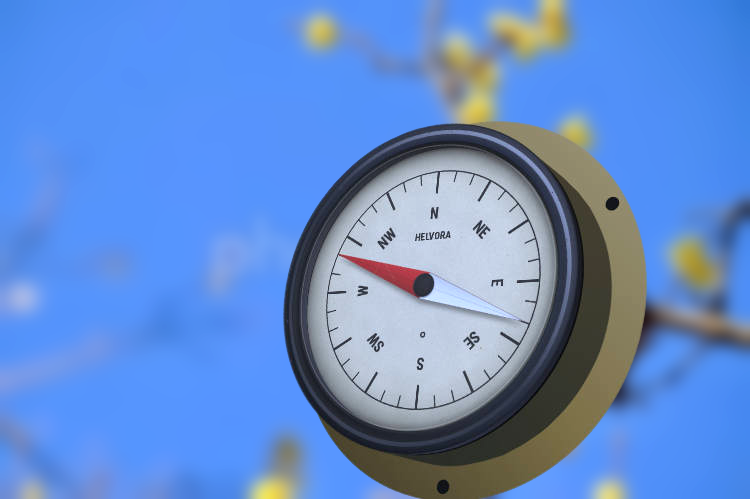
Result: 290 °
